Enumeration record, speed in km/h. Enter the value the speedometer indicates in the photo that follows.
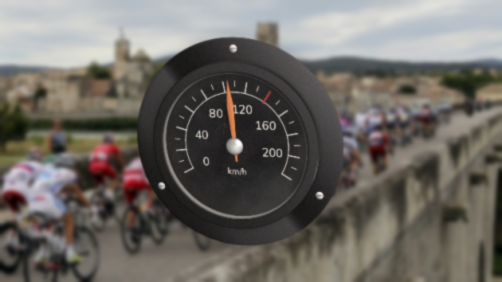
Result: 105 km/h
